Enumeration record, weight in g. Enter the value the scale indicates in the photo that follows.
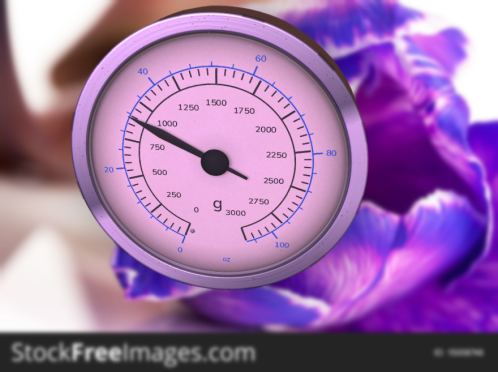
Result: 900 g
